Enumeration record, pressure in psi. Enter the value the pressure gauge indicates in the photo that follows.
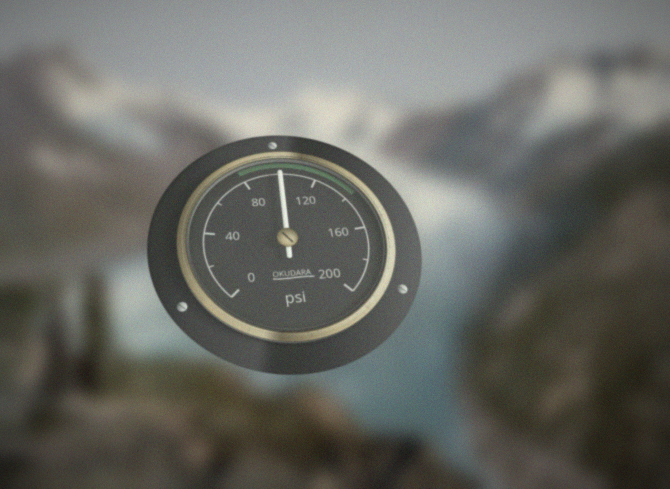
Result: 100 psi
